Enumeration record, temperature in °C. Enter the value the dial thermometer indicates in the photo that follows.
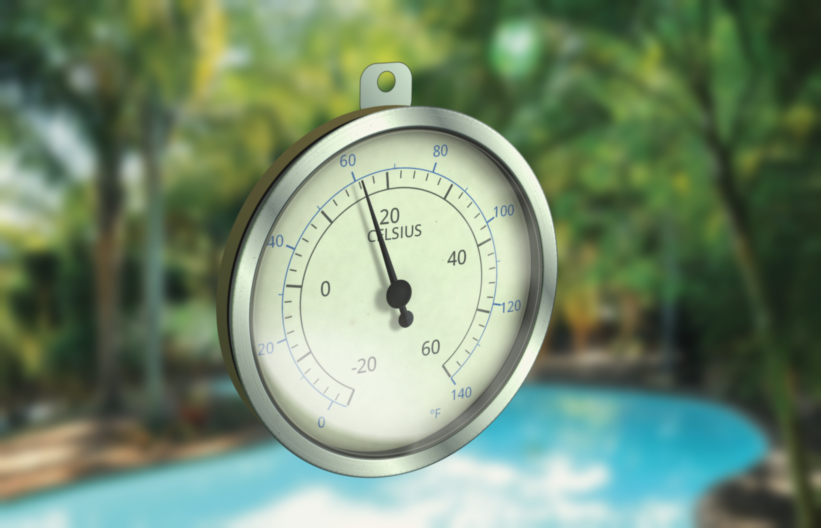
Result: 16 °C
